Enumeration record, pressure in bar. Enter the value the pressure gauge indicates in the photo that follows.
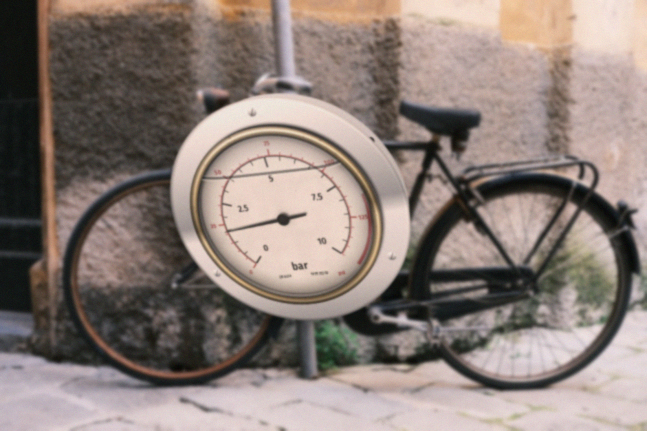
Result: 1.5 bar
